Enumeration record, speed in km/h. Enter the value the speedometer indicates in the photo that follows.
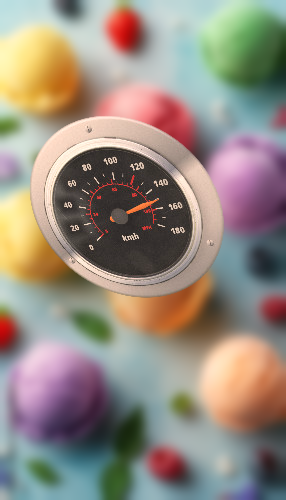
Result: 150 km/h
